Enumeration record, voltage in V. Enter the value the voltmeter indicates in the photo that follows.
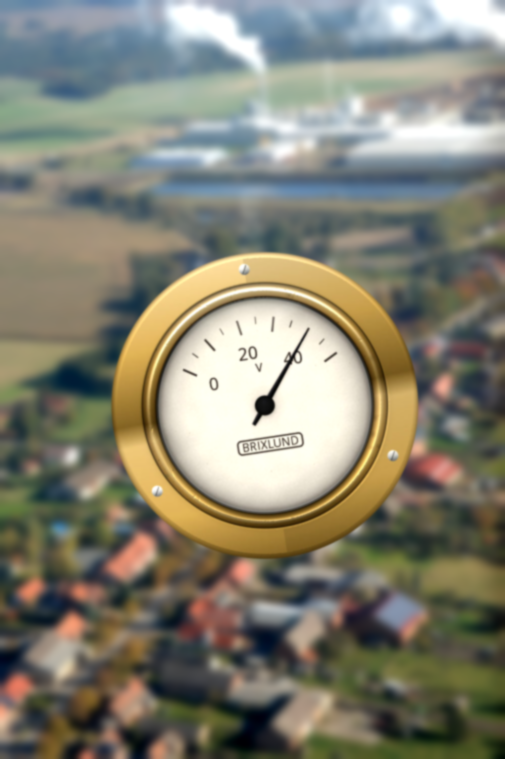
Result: 40 V
